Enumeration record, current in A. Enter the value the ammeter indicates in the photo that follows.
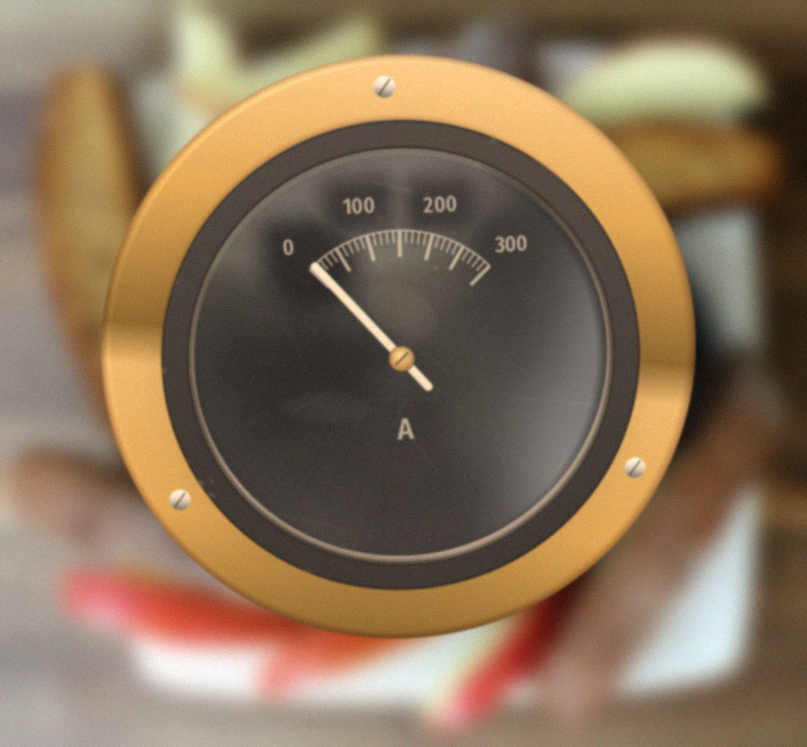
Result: 10 A
